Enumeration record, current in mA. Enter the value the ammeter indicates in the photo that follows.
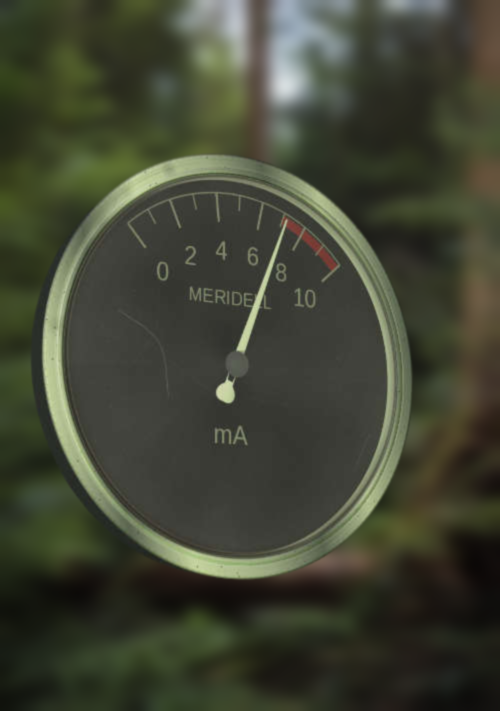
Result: 7 mA
